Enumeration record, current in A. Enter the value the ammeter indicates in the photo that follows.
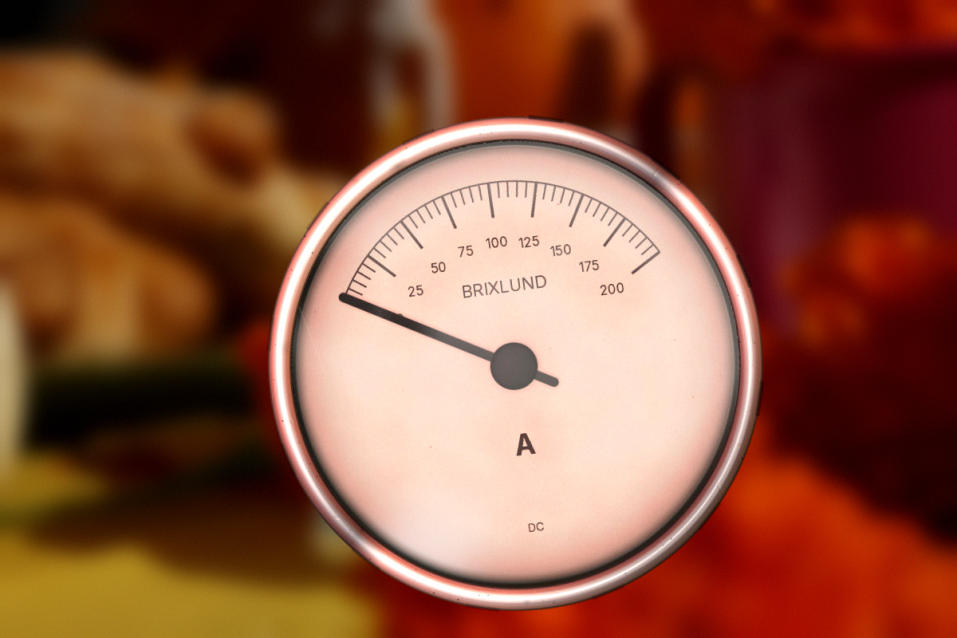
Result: 0 A
